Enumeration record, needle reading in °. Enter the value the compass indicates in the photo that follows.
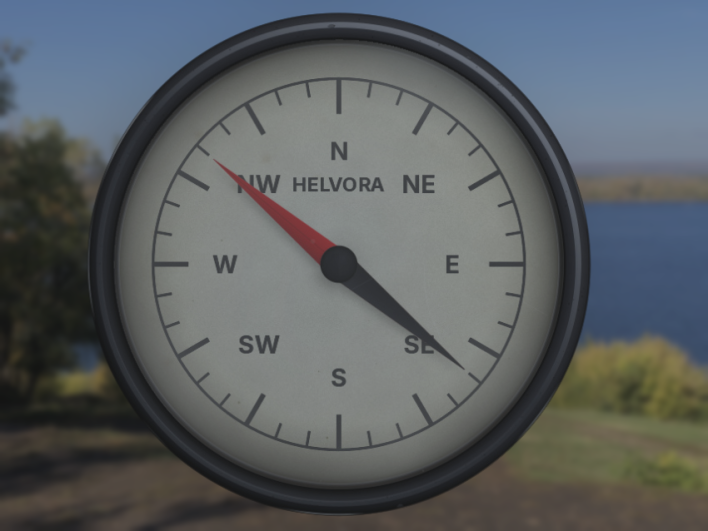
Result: 310 °
